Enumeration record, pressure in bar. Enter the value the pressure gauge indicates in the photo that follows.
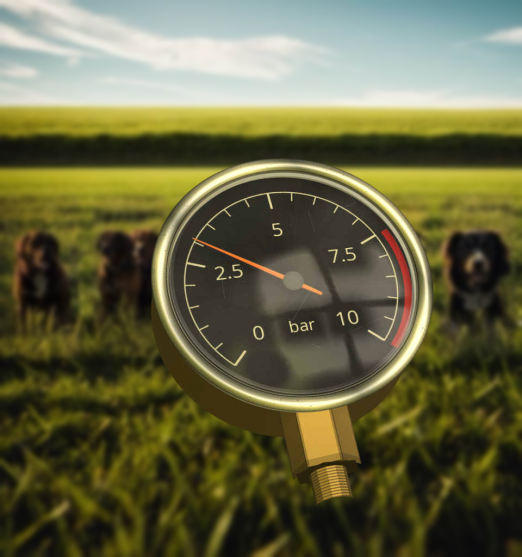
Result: 3 bar
